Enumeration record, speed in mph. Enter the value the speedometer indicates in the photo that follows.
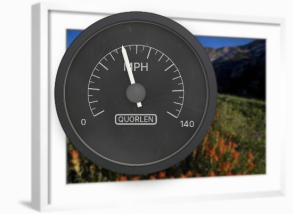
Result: 60 mph
